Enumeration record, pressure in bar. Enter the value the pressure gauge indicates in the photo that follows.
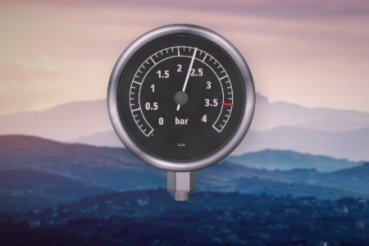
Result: 2.3 bar
